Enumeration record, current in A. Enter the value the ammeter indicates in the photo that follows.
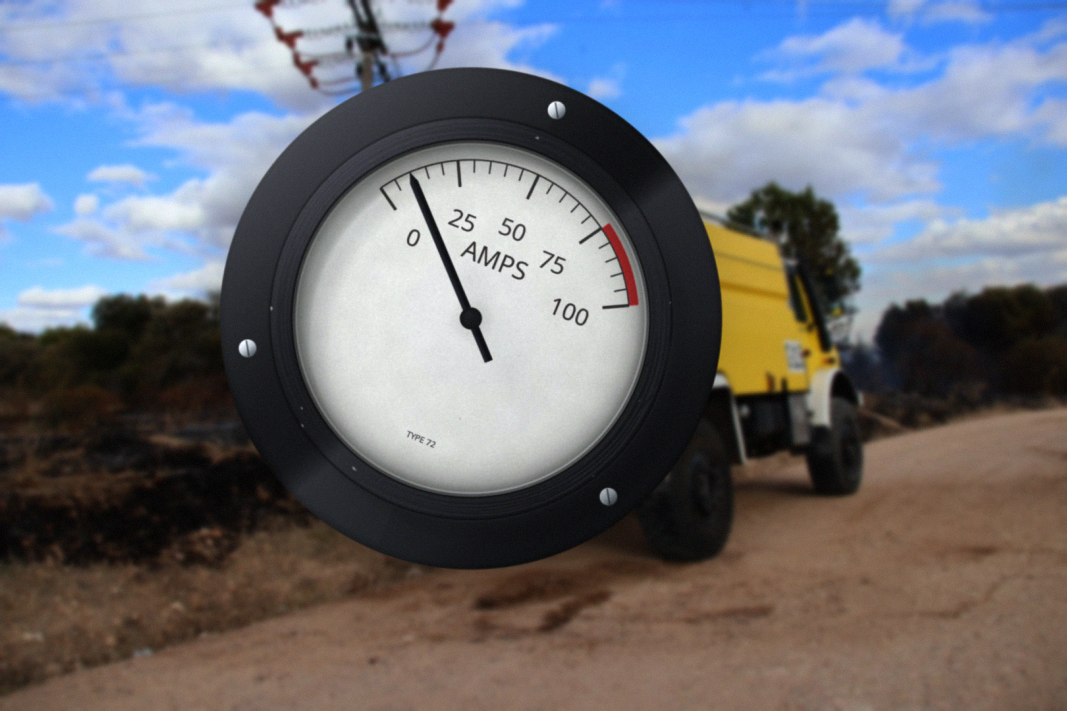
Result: 10 A
